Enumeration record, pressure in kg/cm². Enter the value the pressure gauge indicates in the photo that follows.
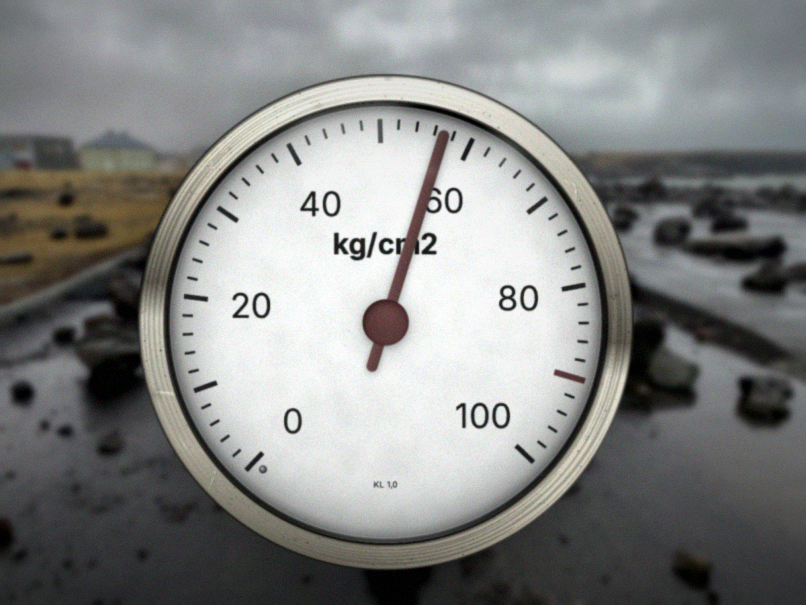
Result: 57 kg/cm²
